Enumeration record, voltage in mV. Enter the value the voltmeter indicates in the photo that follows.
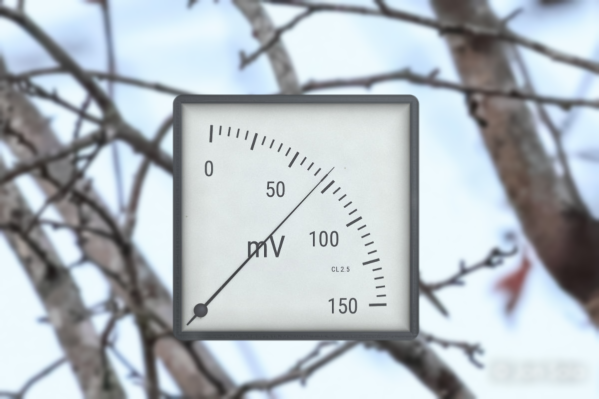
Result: 70 mV
